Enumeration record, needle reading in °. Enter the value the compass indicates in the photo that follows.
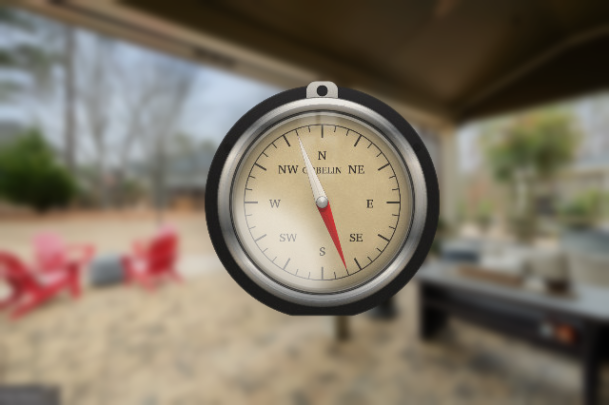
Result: 160 °
